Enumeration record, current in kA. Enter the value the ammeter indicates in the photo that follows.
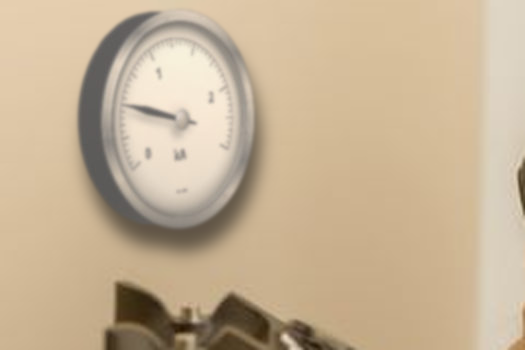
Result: 0.5 kA
